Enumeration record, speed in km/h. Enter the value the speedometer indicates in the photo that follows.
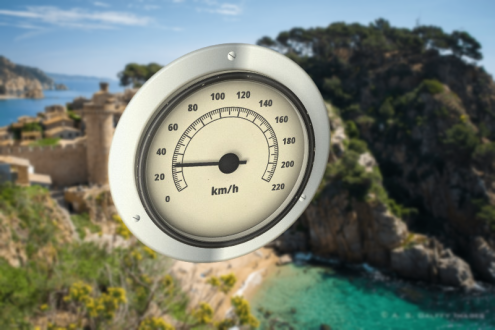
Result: 30 km/h
